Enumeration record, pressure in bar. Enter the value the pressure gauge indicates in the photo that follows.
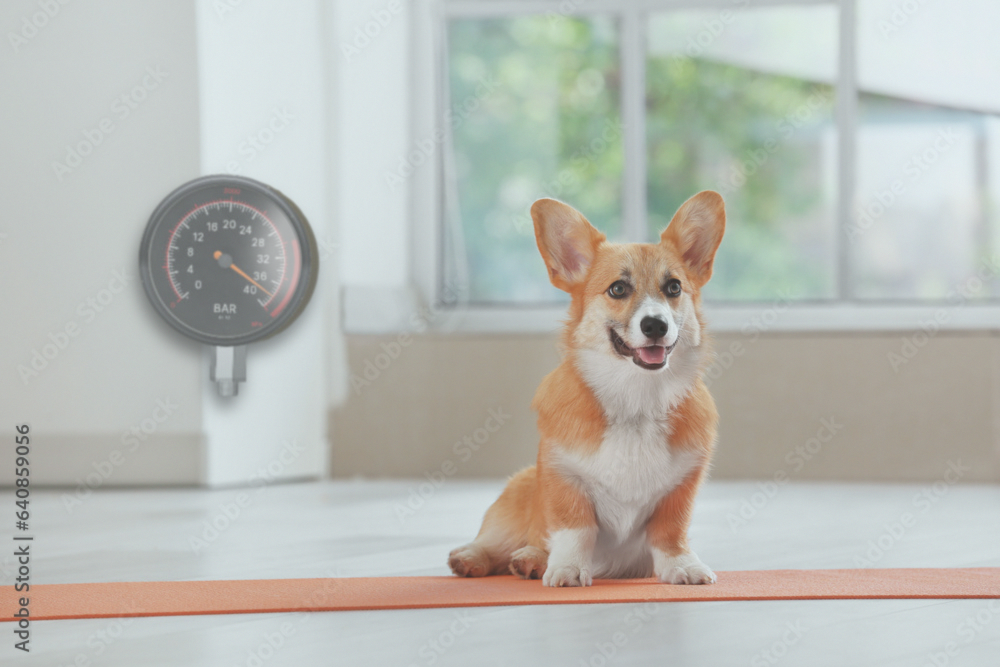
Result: 38 bar
